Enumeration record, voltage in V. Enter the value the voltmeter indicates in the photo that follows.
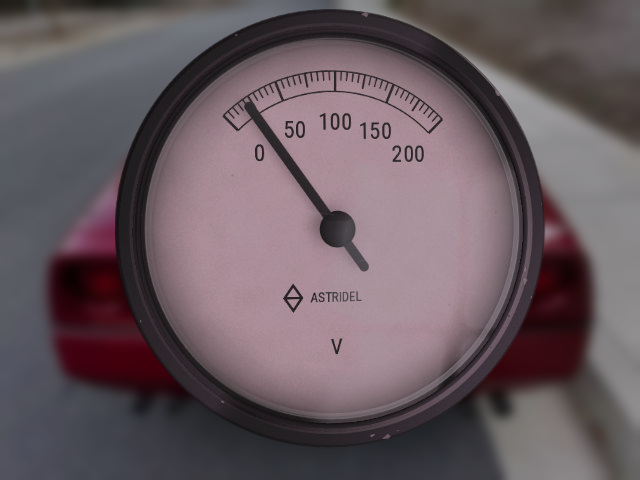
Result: 20 V
